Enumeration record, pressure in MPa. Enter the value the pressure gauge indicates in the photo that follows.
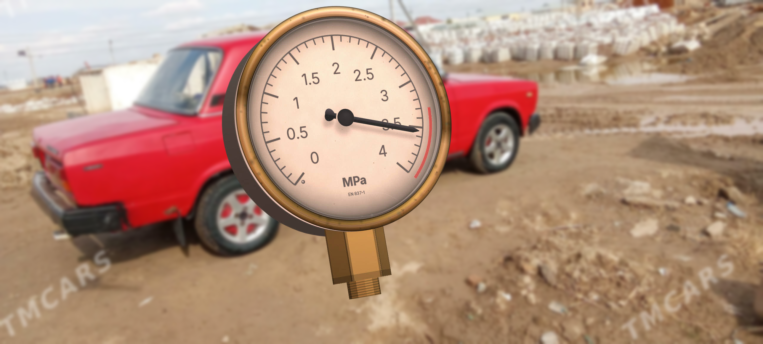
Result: 3.55 MPa
